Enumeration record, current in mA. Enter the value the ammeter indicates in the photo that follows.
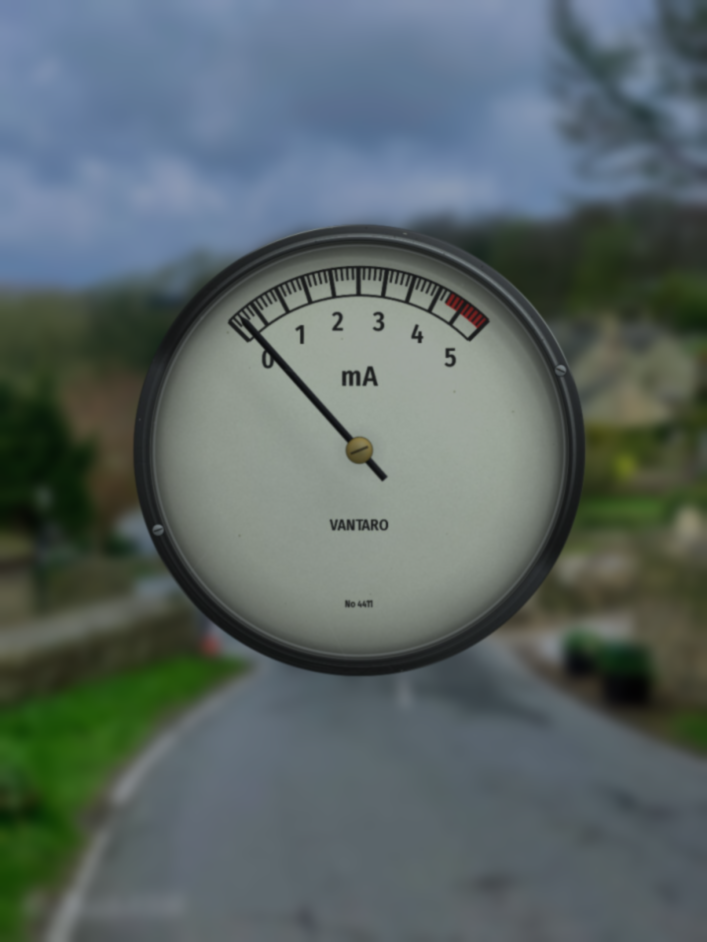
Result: 0.2 mA
